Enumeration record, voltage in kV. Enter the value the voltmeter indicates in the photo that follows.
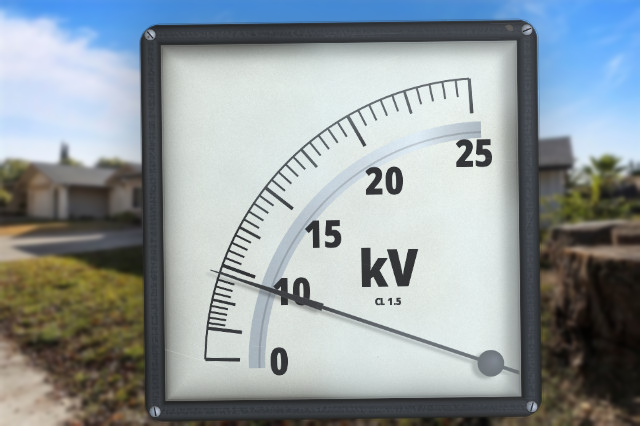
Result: 9.5 kV
